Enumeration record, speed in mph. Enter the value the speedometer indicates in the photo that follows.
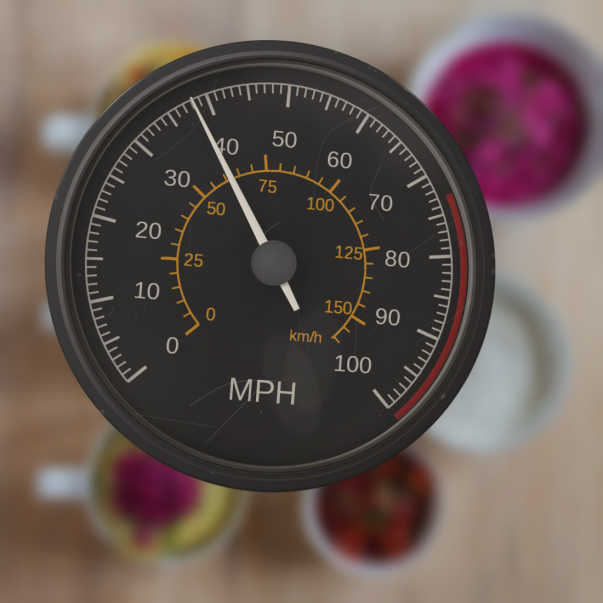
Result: 38 mph
